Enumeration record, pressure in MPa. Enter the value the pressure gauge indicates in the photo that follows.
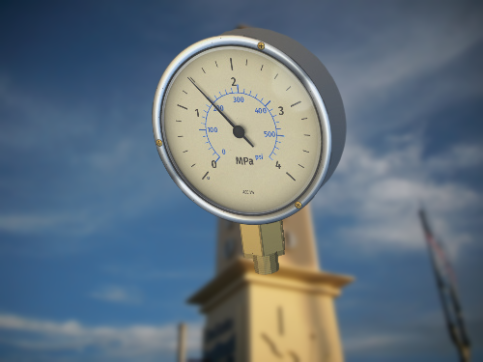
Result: 1.4 MPa
